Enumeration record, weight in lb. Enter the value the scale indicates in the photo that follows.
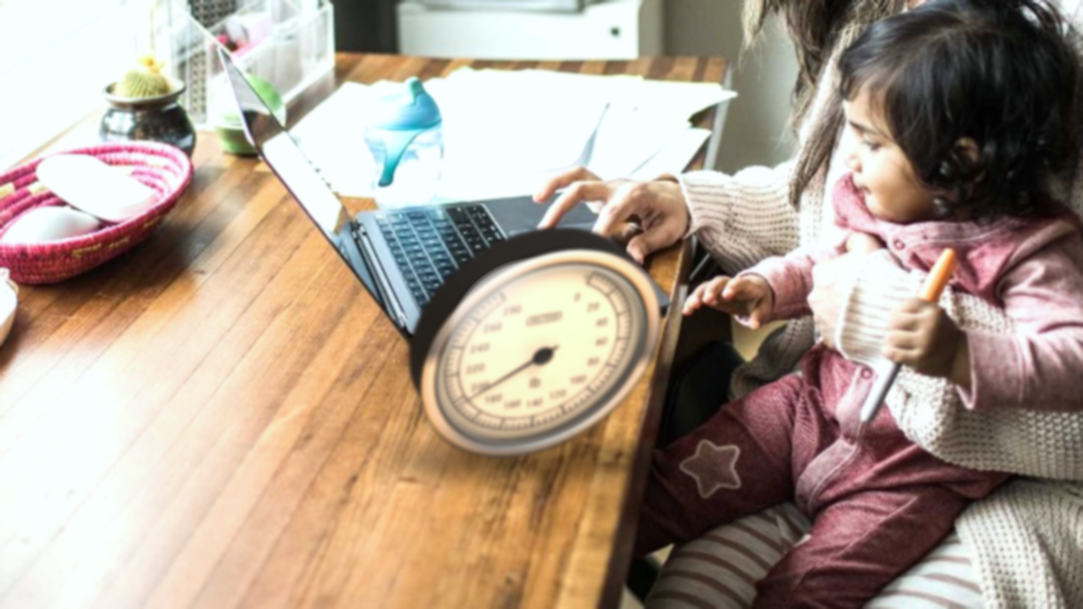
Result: 200 lb
